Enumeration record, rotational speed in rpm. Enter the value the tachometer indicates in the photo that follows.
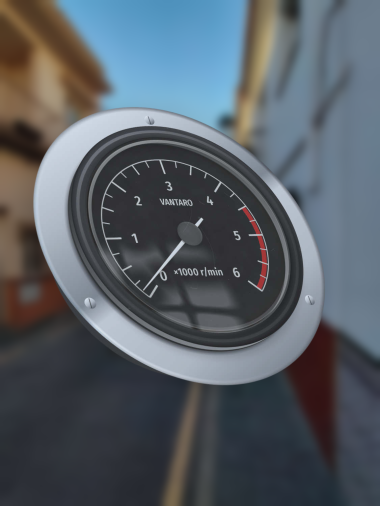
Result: 125 rpm
